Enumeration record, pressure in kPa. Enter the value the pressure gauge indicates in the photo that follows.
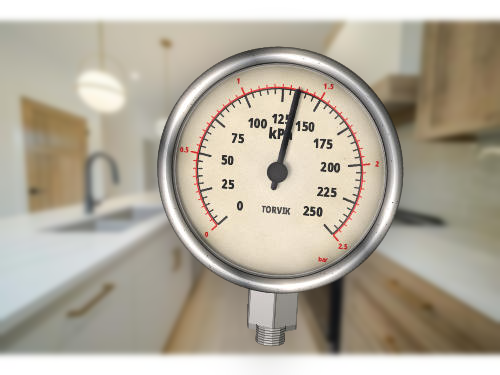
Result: 135 kPa
